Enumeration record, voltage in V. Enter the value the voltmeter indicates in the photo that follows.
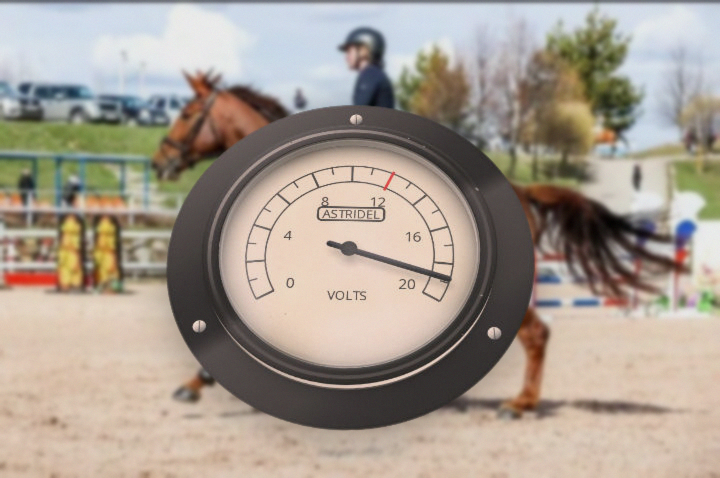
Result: 19 V
